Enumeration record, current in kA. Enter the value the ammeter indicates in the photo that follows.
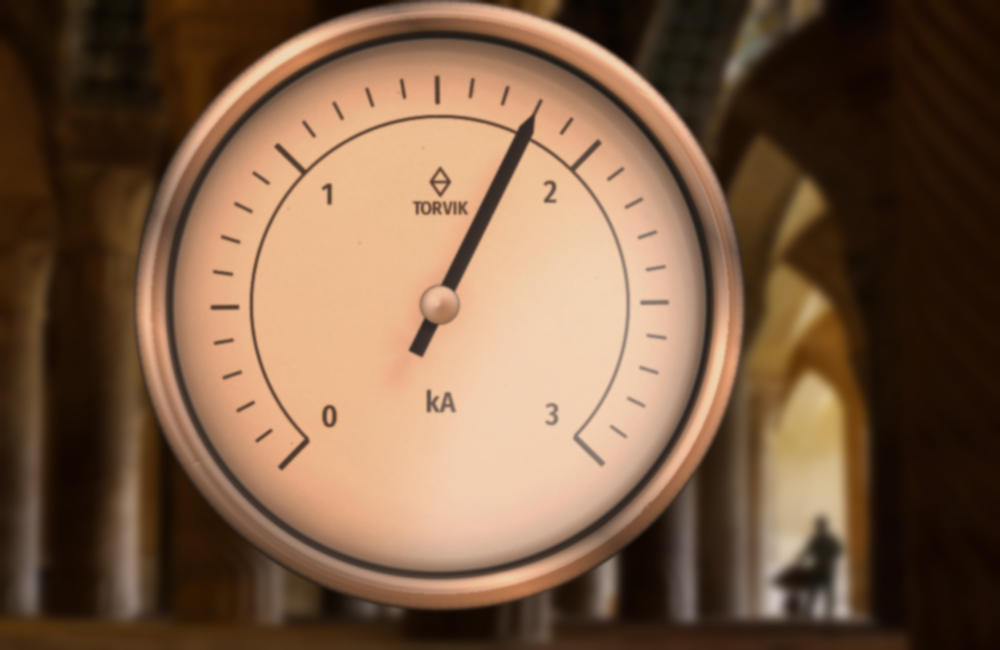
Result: 1.8 kA
